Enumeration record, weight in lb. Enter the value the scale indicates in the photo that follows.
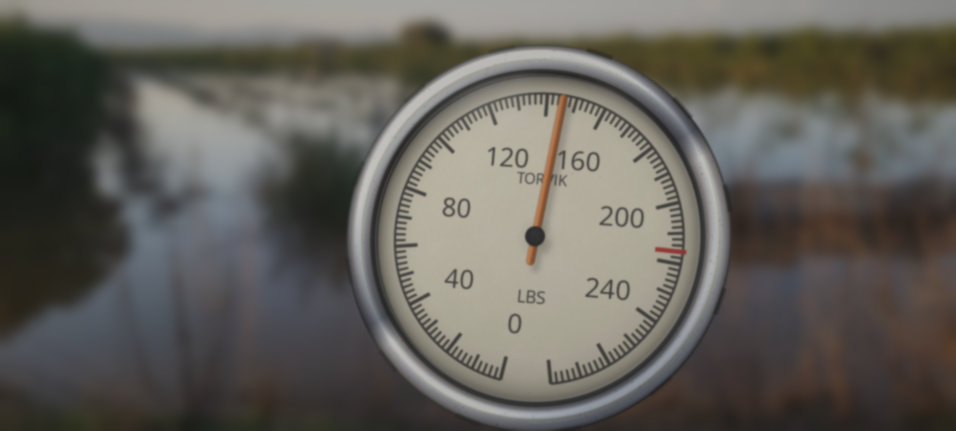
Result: 146 lb
